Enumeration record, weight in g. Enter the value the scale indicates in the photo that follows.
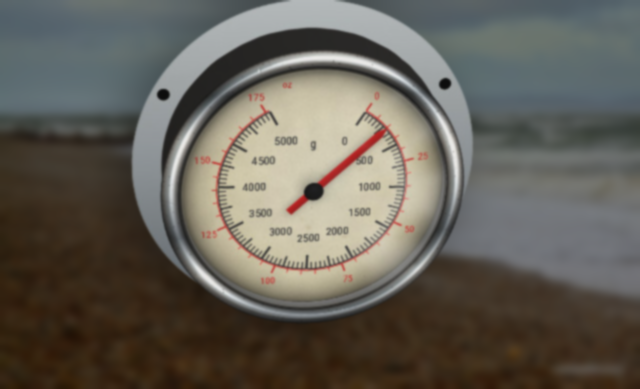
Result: 250 g
